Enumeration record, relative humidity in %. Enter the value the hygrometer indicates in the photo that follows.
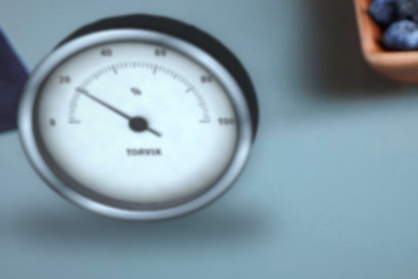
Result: 20 %
